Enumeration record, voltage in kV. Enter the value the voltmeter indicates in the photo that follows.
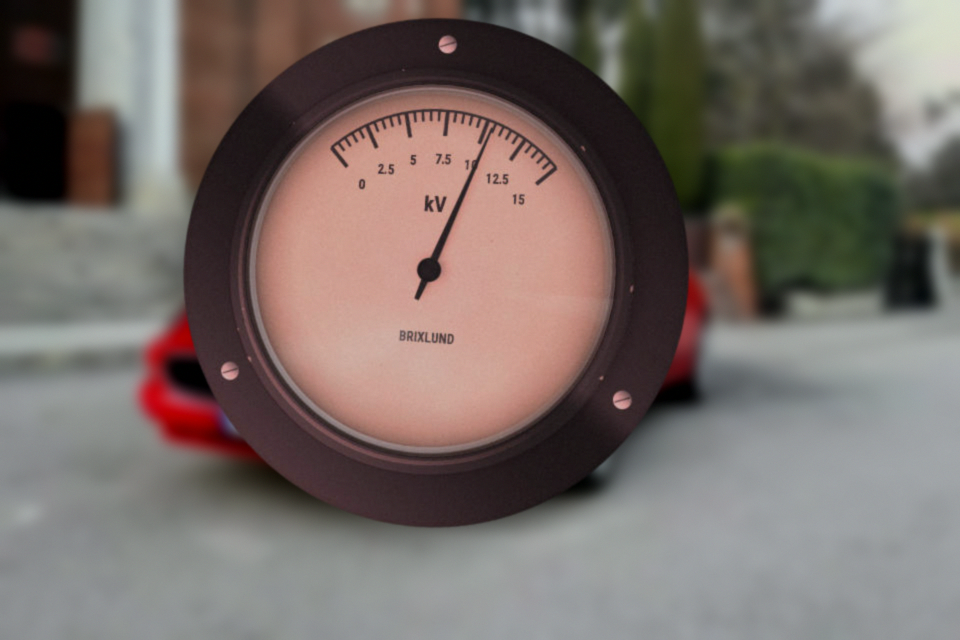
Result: 10.5 kV
